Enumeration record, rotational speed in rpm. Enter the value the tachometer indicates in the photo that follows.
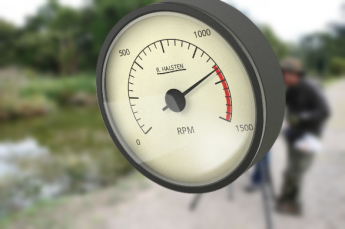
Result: 1175 rpm
